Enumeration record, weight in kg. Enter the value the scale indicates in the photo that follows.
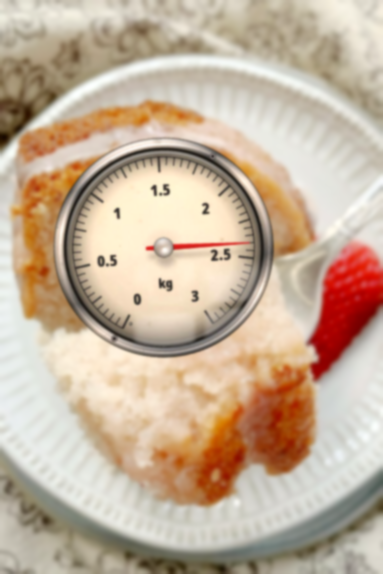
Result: 2.4 kg
